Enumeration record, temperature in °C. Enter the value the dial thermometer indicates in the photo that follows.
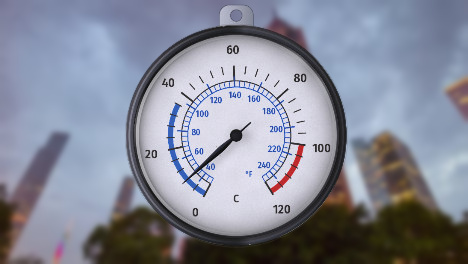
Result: 8 °C
